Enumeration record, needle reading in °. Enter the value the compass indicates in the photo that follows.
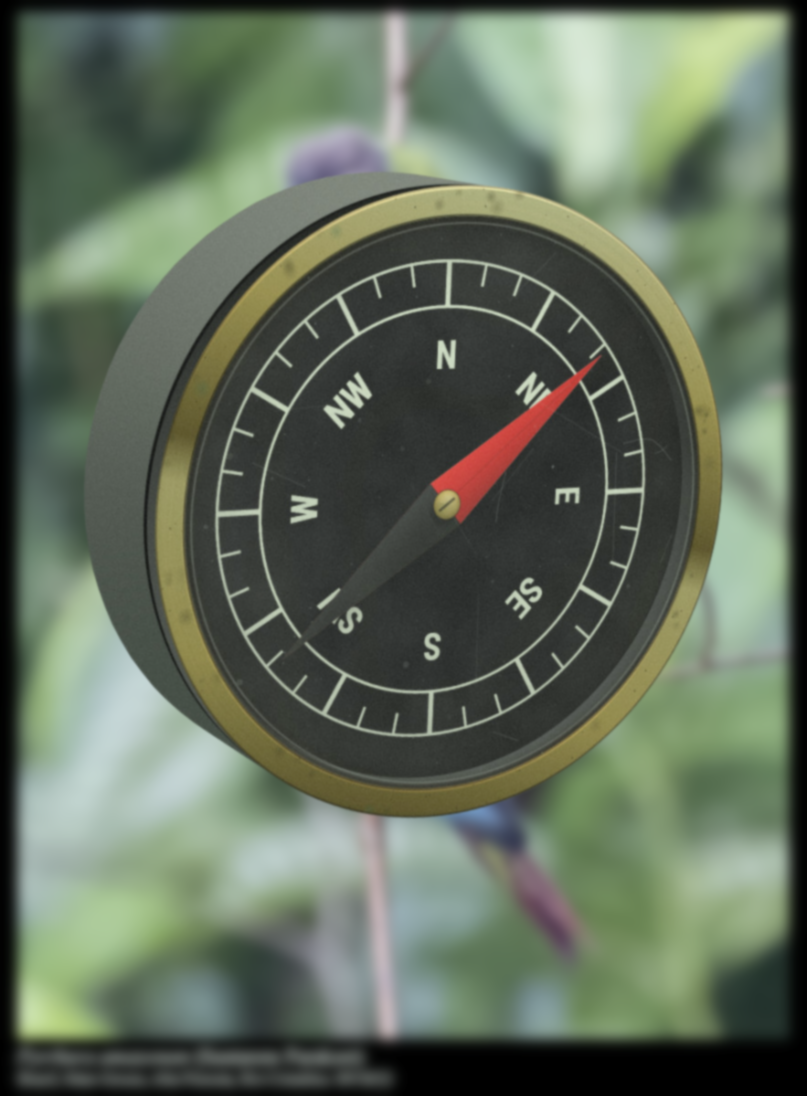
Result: 50 °
